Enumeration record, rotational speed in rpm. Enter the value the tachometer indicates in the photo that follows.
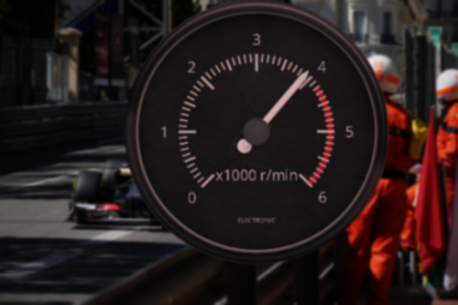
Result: 3900 rpm
